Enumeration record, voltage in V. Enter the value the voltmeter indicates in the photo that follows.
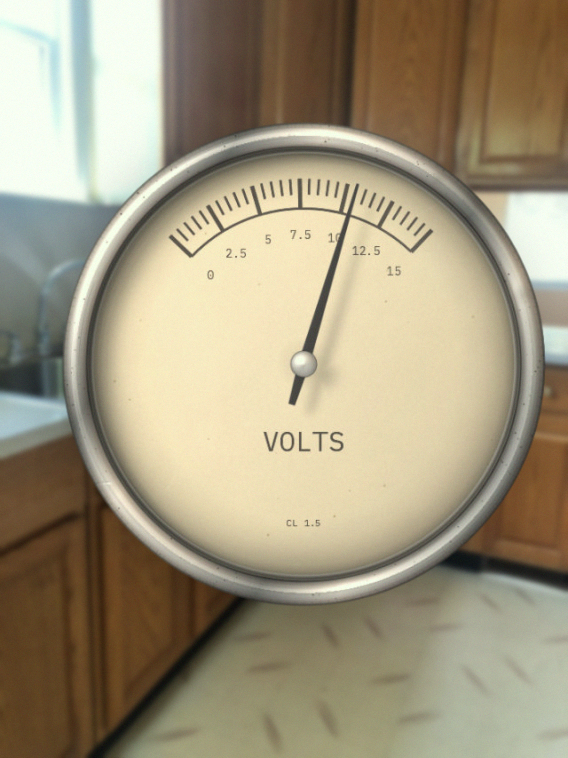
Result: 10.5 V
